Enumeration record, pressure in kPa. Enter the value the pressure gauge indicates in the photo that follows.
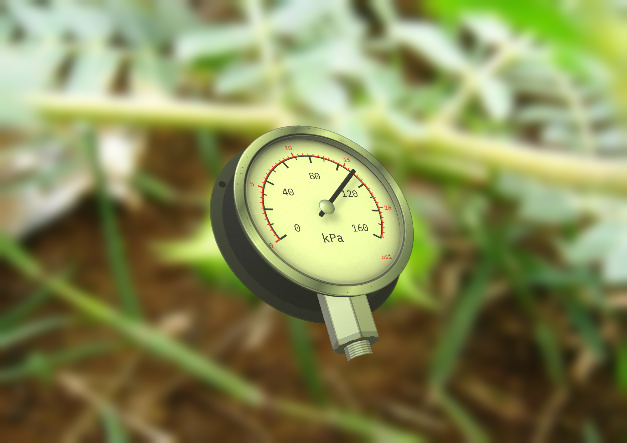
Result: 110 kPa
